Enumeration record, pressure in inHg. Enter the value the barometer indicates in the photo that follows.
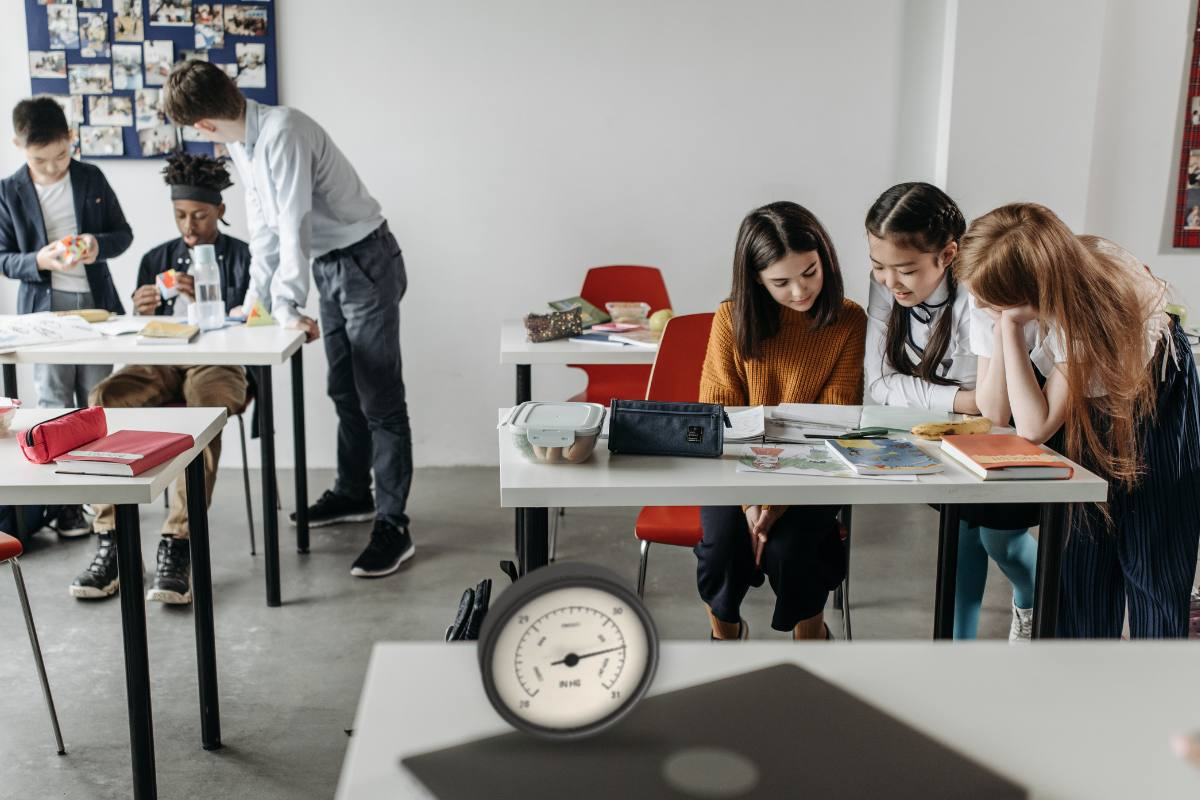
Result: 30.4 inHg
